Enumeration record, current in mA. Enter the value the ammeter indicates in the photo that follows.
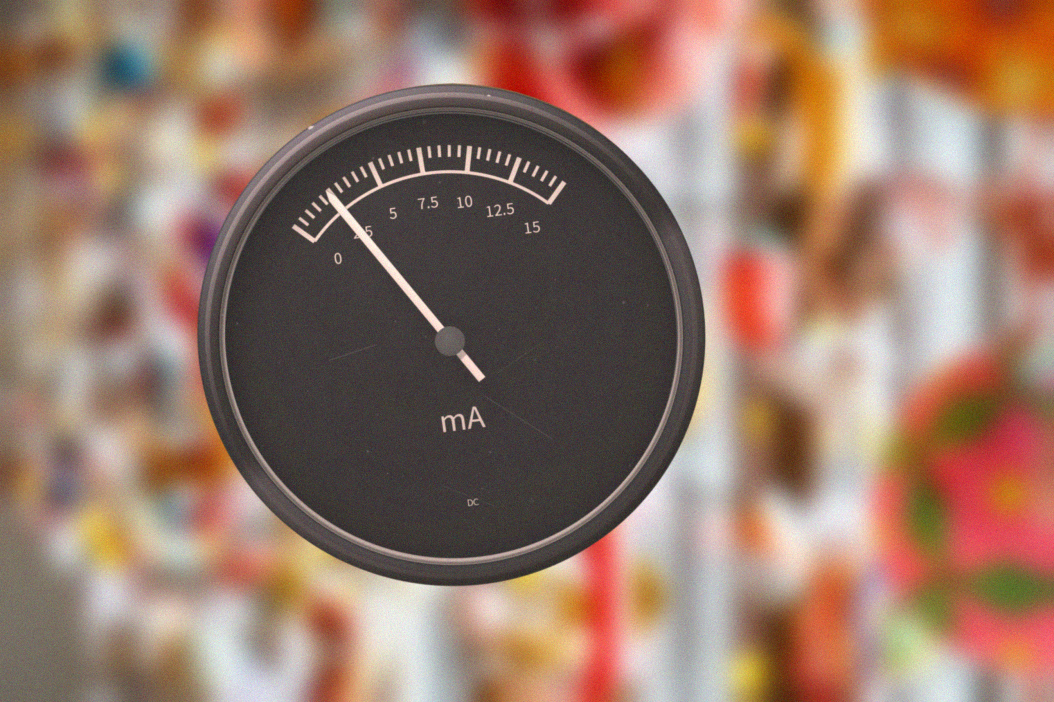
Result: 2.5 mA
